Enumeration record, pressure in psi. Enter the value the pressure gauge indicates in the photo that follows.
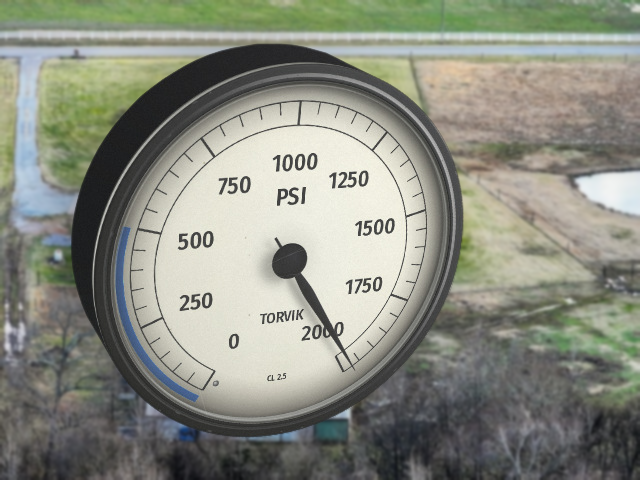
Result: 1975 psi
